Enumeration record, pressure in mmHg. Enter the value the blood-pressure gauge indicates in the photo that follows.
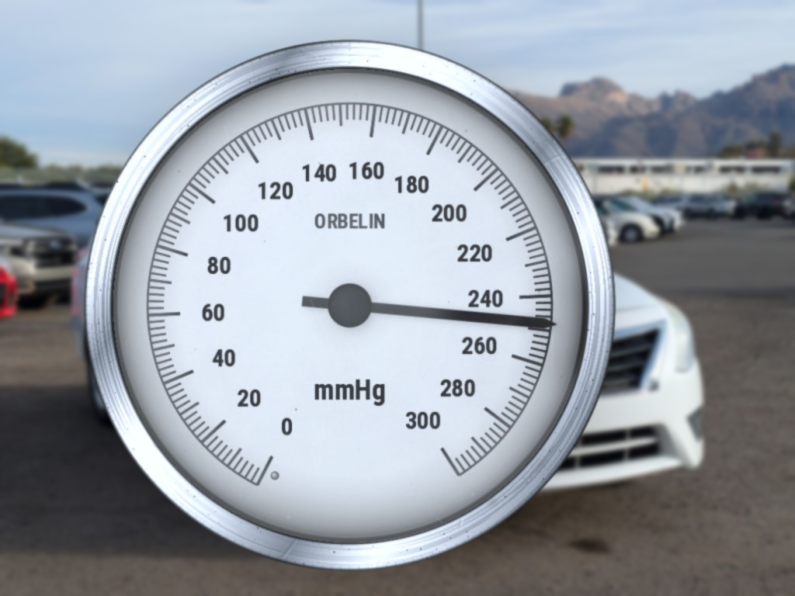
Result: 248 mmHg
